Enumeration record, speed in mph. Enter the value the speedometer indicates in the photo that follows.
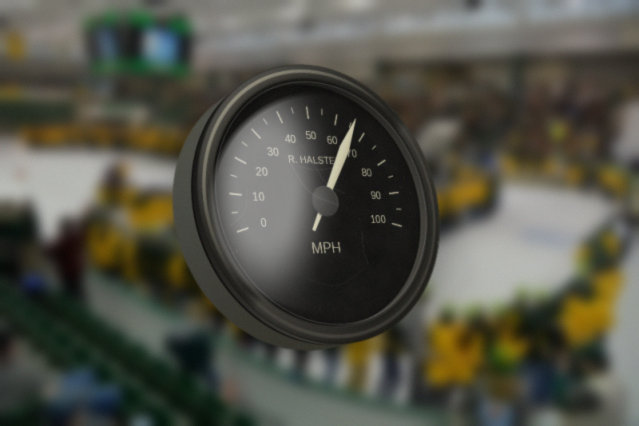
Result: 65 mph
